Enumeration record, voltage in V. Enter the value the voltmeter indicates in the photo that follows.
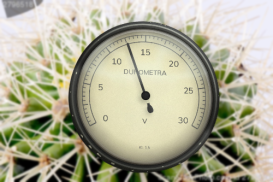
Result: 12.5 V
